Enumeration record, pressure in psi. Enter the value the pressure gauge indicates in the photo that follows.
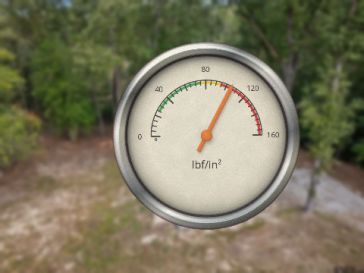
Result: 105 psi
